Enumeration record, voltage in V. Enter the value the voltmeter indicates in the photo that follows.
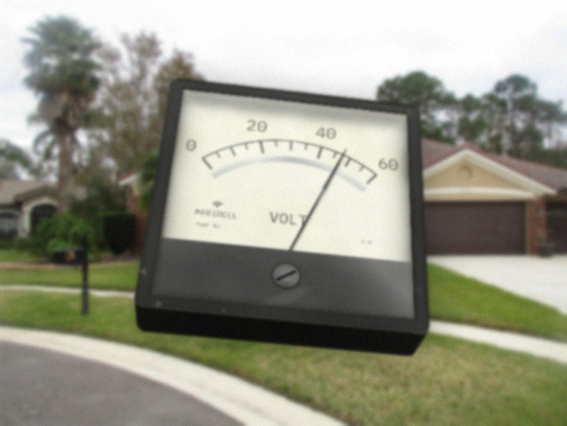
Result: 47.5 V
